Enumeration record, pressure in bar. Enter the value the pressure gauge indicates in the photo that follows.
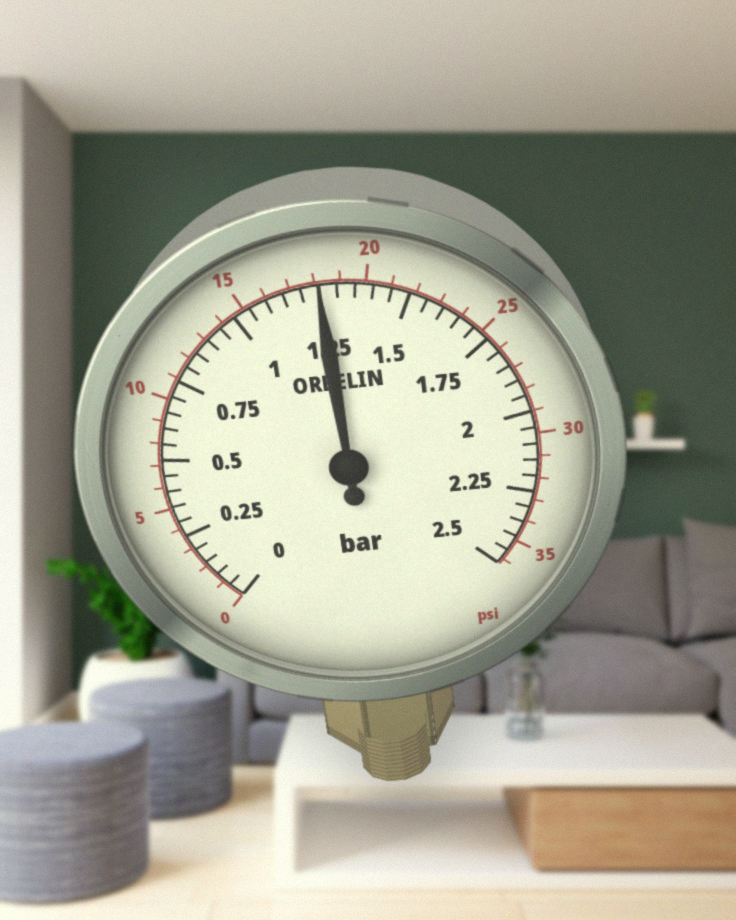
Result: 1.25 bar
